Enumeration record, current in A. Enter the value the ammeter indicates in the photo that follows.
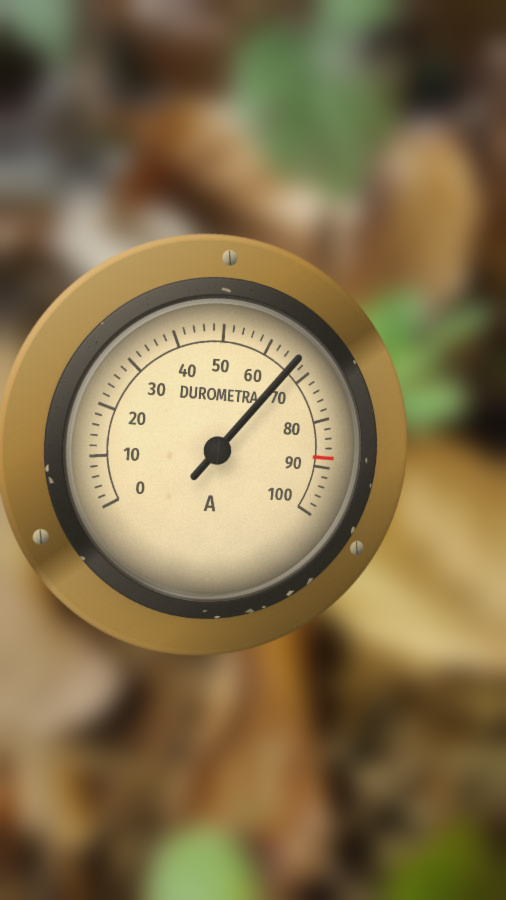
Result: 66 A
